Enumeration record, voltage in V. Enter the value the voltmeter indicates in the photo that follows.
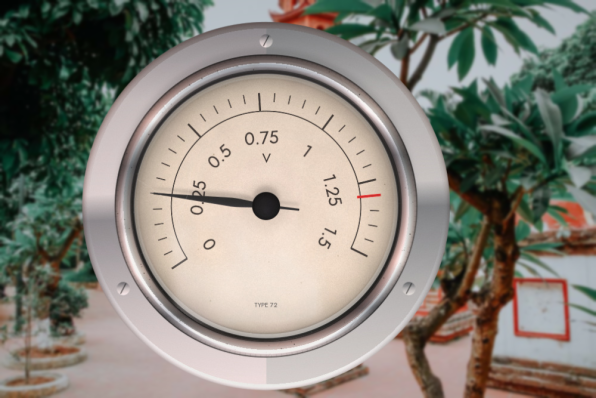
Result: 0.25 V
